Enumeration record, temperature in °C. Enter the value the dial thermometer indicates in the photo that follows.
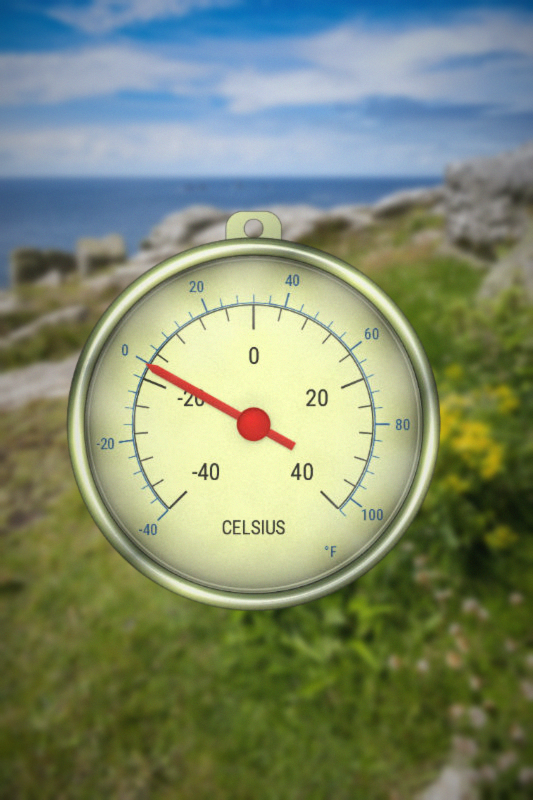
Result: -18 °C
